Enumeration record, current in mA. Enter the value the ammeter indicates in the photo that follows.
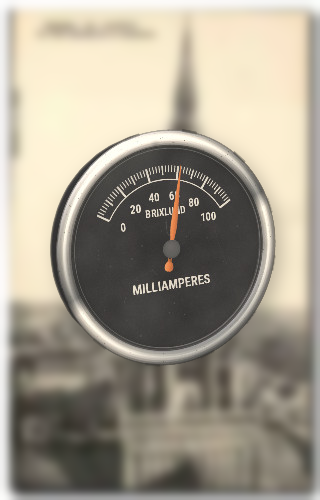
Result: 60 mA
